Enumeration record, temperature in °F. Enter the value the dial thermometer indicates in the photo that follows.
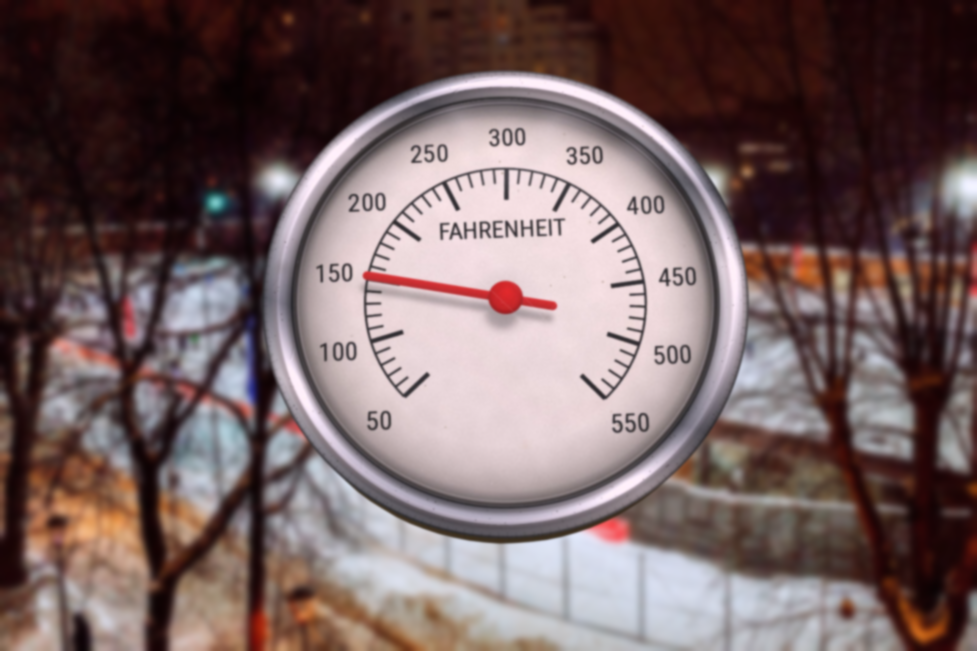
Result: 150 °F
